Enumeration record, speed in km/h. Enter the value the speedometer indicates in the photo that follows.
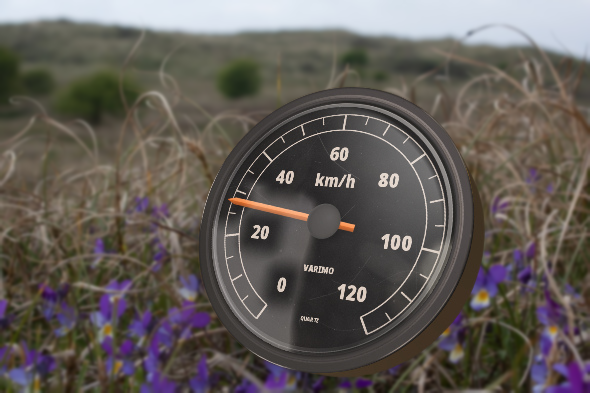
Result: 27.5 km/h
